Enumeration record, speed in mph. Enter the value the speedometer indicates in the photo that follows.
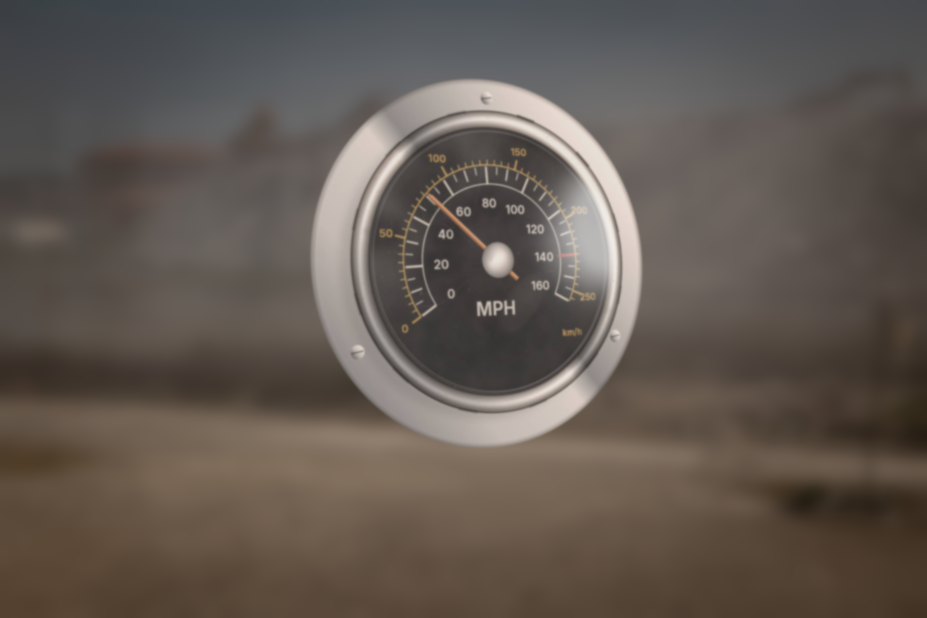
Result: 50 mph
